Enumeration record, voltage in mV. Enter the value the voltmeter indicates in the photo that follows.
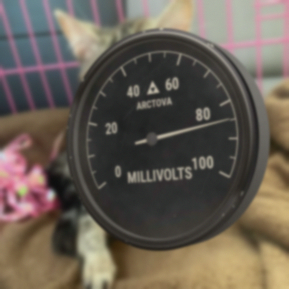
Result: 85 mV
